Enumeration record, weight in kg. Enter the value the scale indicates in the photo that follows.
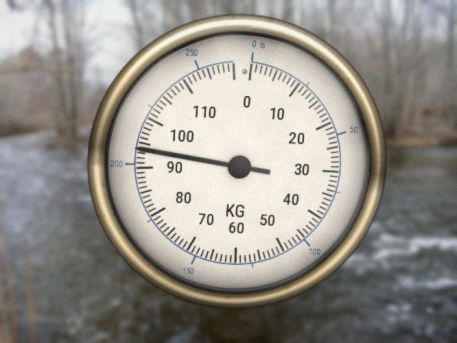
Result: 94 kg
